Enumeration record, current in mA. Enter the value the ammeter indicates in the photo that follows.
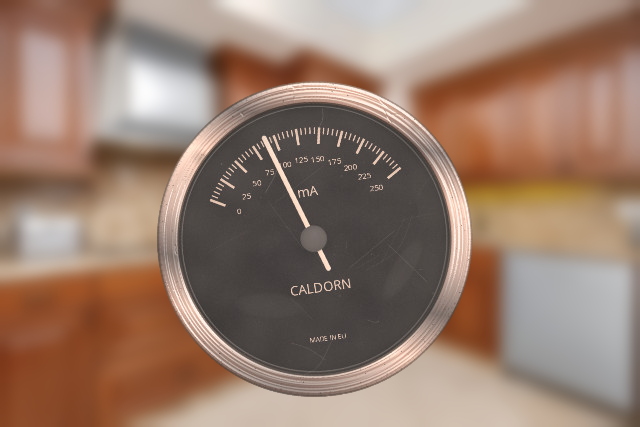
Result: 90 mA
